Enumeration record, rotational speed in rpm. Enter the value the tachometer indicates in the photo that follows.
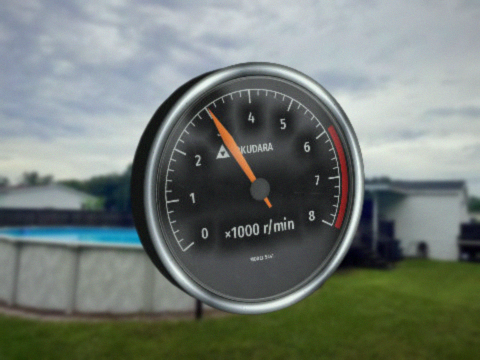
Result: 3000 rpm
